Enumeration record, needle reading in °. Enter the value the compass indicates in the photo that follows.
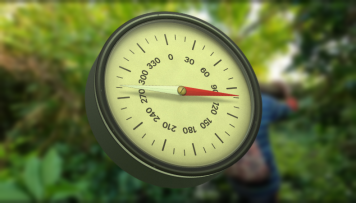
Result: 100 °
